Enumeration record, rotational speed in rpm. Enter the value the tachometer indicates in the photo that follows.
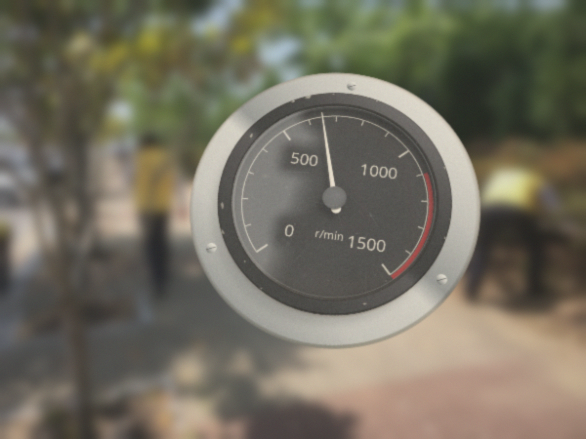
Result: 650 rpm
